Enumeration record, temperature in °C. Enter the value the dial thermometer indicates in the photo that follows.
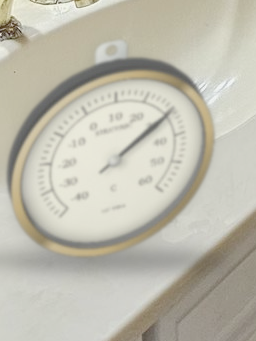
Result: 30 °C
